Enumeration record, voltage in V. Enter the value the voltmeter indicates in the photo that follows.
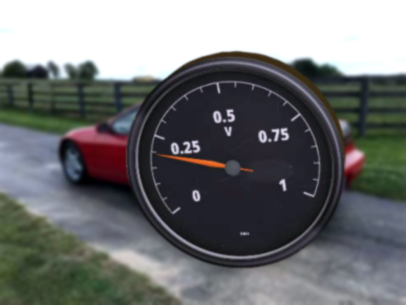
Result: 0.2 V
